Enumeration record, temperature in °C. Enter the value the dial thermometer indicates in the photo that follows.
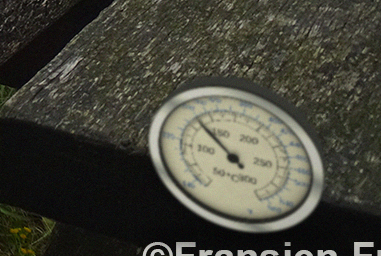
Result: 137.5 °C
